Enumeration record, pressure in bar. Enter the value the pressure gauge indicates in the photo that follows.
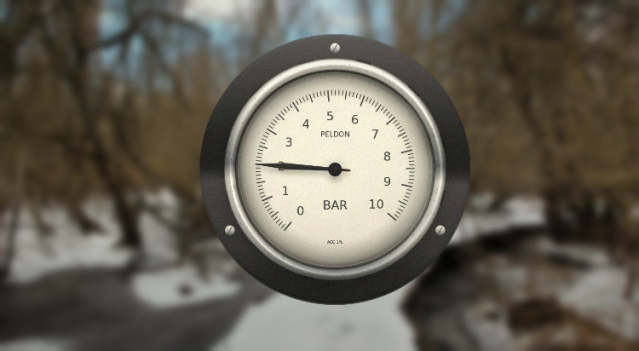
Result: 2 bar
